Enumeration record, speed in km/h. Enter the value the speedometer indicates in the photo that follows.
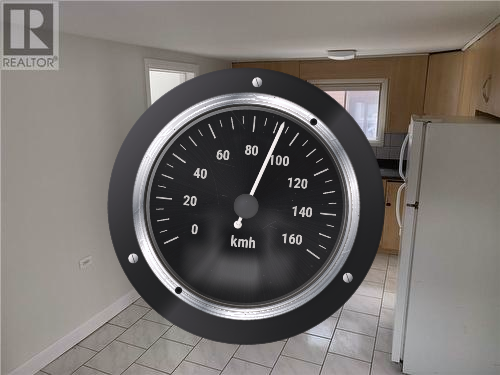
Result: 92.5 km/h
